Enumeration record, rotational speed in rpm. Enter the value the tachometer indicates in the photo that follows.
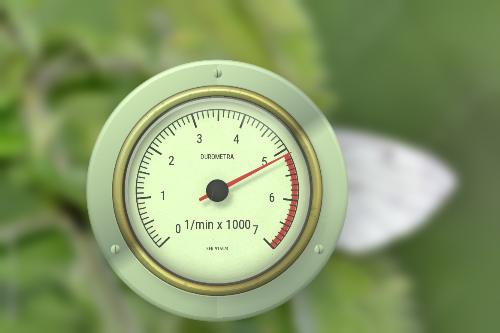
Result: 5100 rpm
